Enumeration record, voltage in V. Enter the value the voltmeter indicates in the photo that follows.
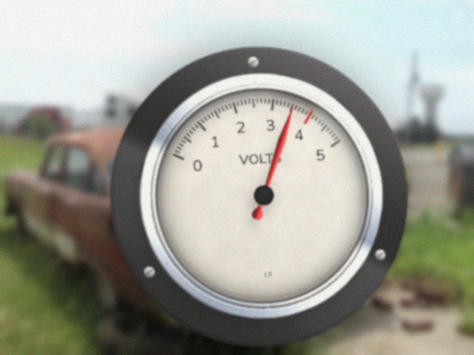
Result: 3.5 V
